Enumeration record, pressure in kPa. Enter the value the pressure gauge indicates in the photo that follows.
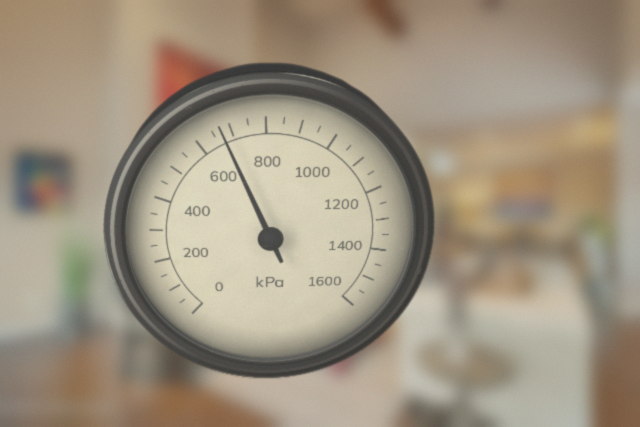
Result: 675 kPa
